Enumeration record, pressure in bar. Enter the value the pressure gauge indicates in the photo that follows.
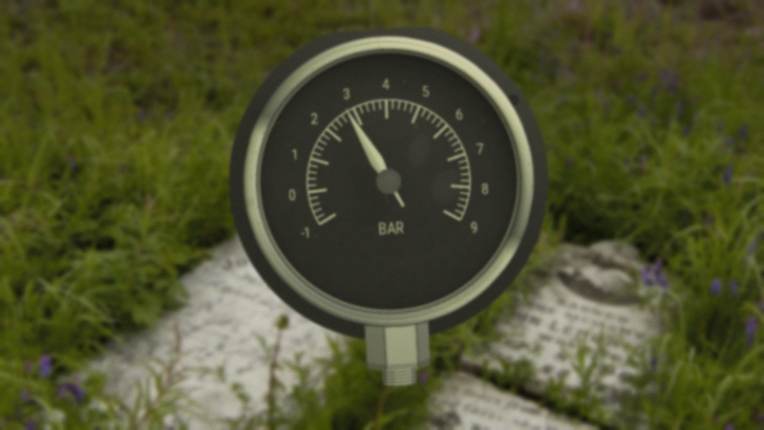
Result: 2.8 bar
